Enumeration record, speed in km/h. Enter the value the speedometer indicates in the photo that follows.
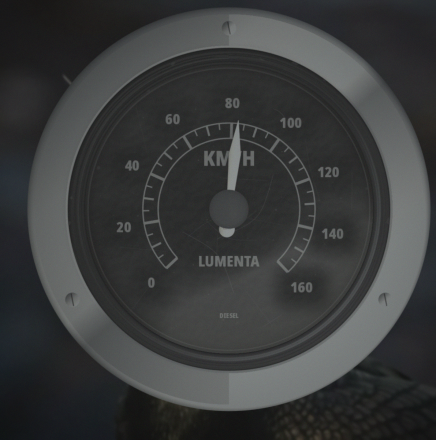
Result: 82.5 km/h
